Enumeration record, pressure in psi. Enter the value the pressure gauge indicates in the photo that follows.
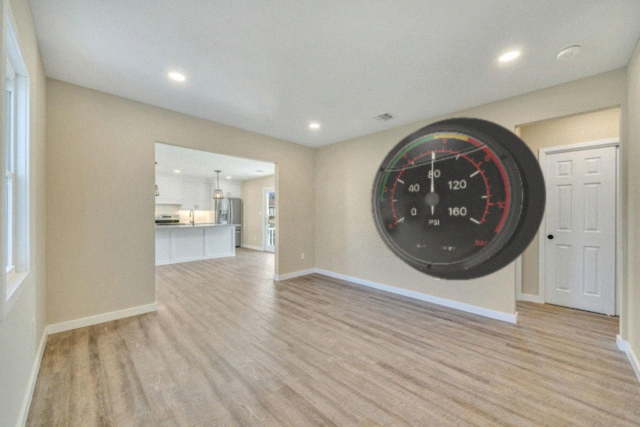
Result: 80 psi
